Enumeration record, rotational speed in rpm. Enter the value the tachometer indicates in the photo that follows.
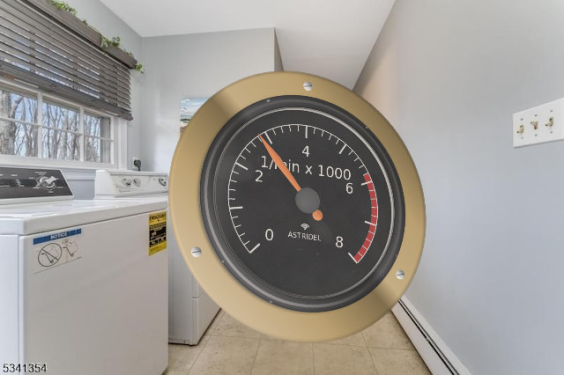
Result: 2800 rpm
